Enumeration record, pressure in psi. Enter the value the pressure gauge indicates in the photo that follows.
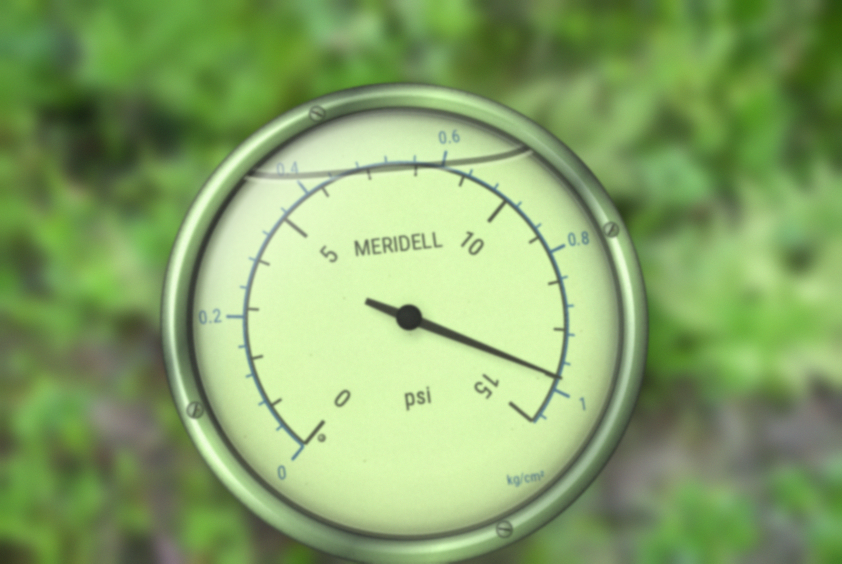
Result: 14 psi
